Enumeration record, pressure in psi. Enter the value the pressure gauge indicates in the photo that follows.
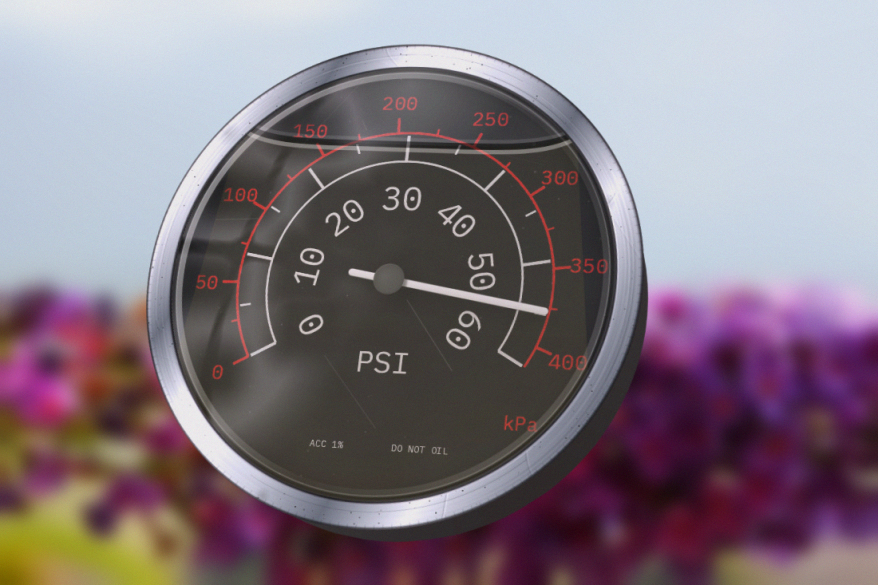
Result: 55 psi
